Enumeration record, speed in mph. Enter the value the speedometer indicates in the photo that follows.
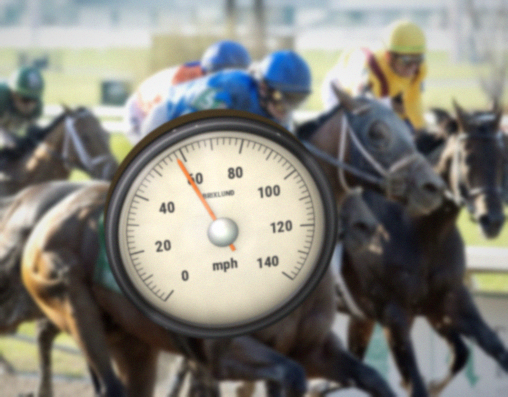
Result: 58 mph
